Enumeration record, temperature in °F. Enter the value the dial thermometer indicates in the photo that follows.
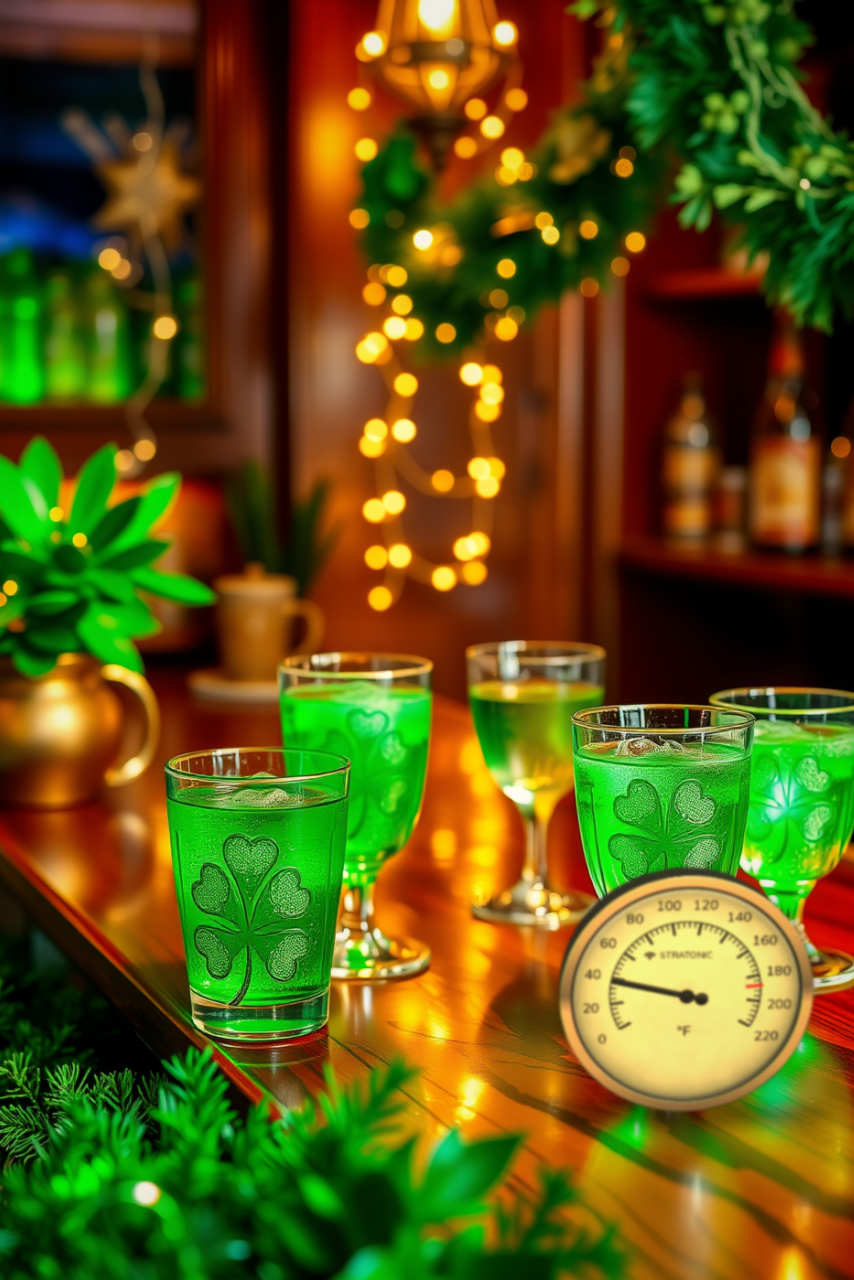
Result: 40 °F
